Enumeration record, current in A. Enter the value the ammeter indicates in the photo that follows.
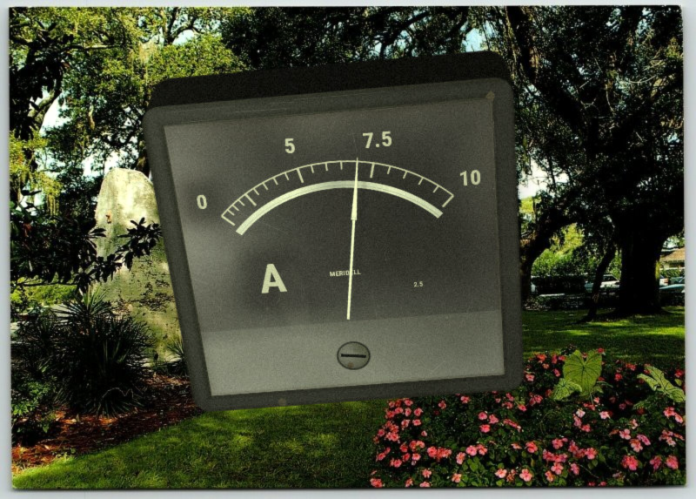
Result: 7 A
